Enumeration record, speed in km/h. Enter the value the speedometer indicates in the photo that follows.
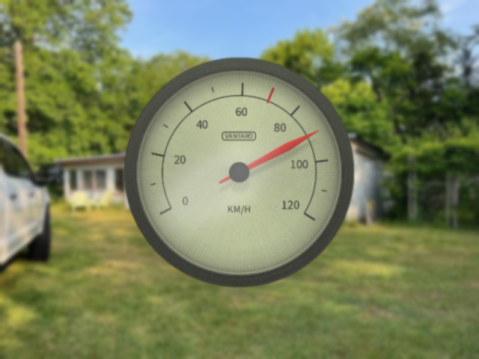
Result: 90 km/h
